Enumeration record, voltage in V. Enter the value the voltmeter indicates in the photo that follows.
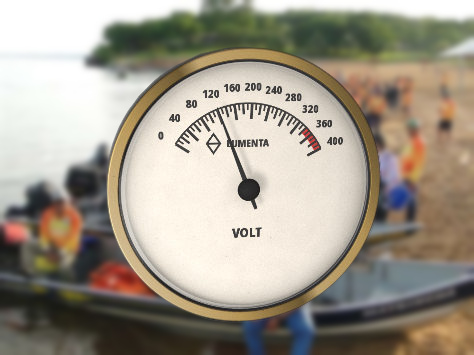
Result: 120 V
